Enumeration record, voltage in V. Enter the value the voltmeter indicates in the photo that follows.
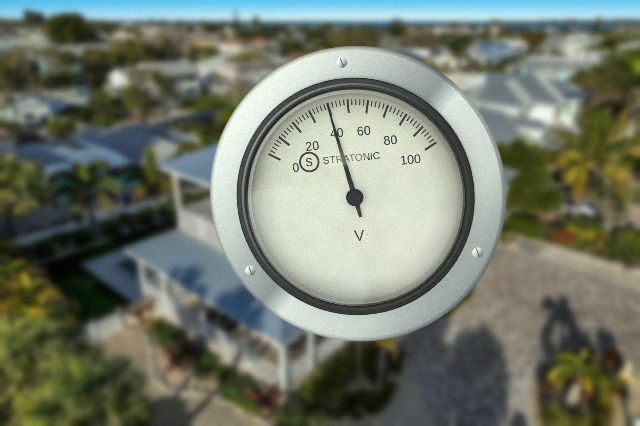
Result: 40 V
